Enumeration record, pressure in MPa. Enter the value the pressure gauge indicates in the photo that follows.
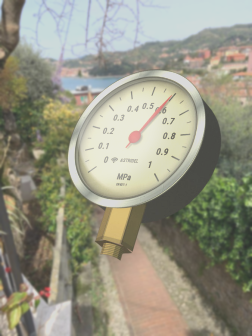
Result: 0.6 MPa
